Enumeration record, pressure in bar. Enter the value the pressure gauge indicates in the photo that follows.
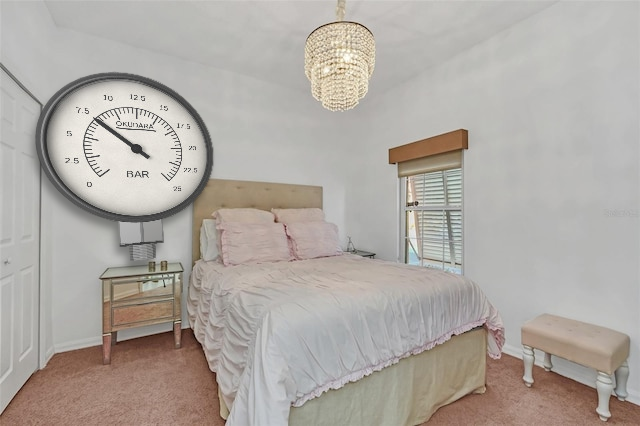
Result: 7.5 bar
